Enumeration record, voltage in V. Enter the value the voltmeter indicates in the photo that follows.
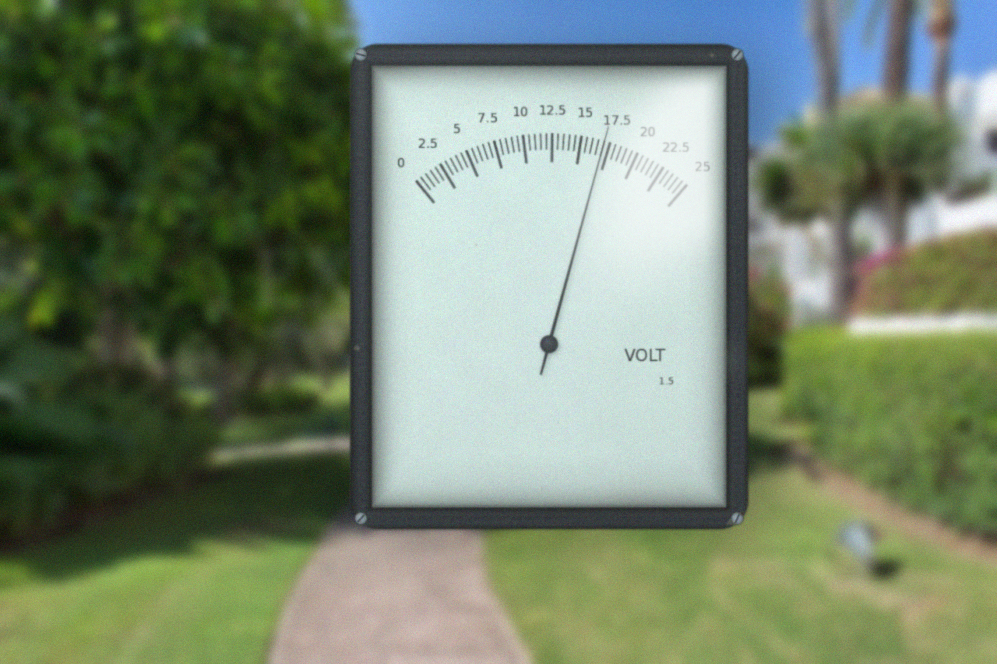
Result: 17 V
